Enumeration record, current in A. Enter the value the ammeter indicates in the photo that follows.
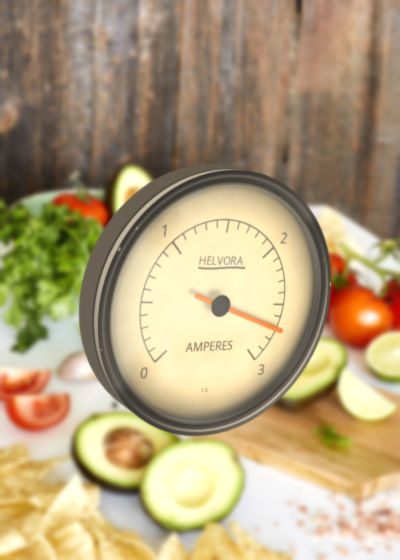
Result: 2.7 A
